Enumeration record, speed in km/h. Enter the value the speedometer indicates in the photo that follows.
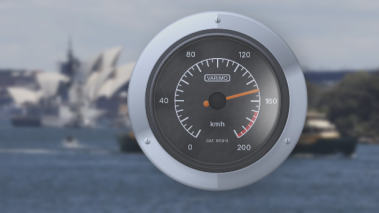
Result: 150 km/h
